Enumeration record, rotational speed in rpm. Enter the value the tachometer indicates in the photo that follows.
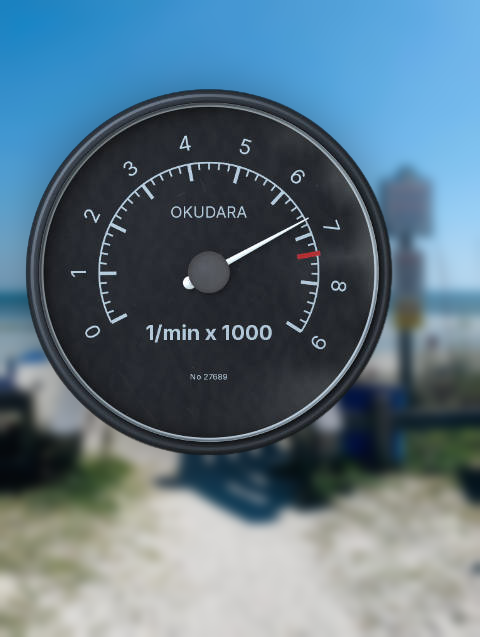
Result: 6700 rpm
